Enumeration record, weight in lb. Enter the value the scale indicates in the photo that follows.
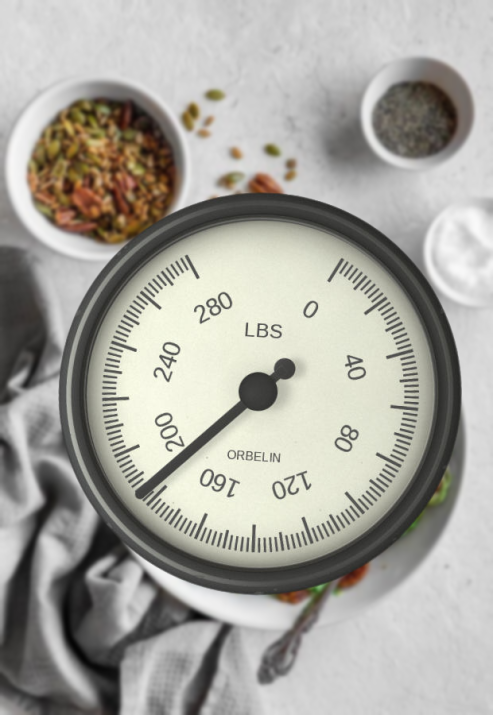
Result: 184 lb
